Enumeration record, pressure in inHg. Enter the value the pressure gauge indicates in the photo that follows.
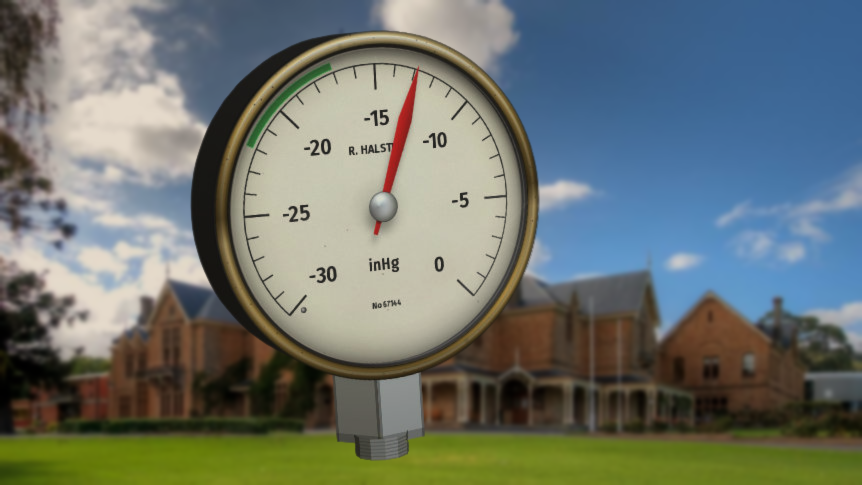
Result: -13 inHg
